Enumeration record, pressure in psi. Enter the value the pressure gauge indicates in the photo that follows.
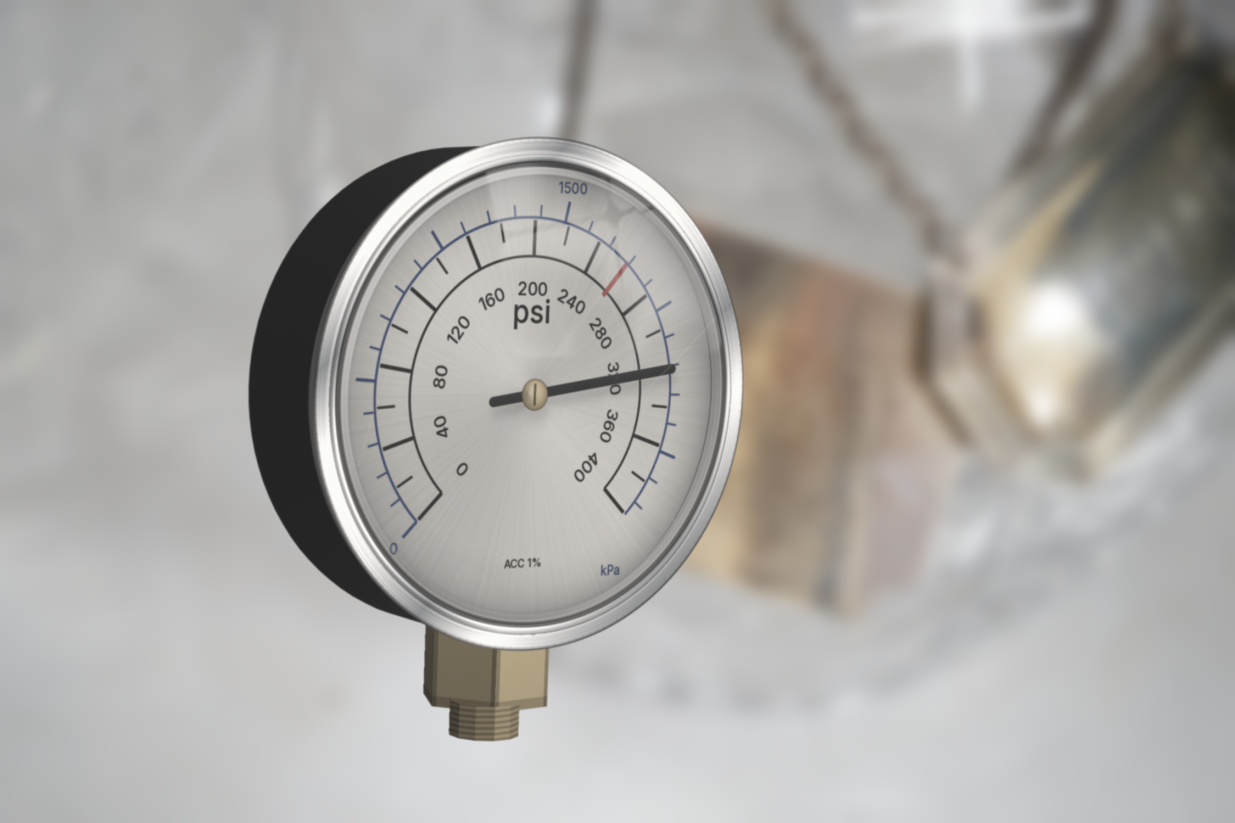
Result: 320 psi
